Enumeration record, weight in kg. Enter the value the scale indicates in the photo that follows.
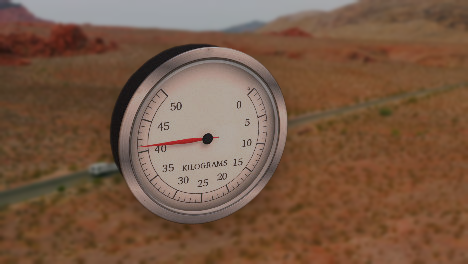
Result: 41 kg
